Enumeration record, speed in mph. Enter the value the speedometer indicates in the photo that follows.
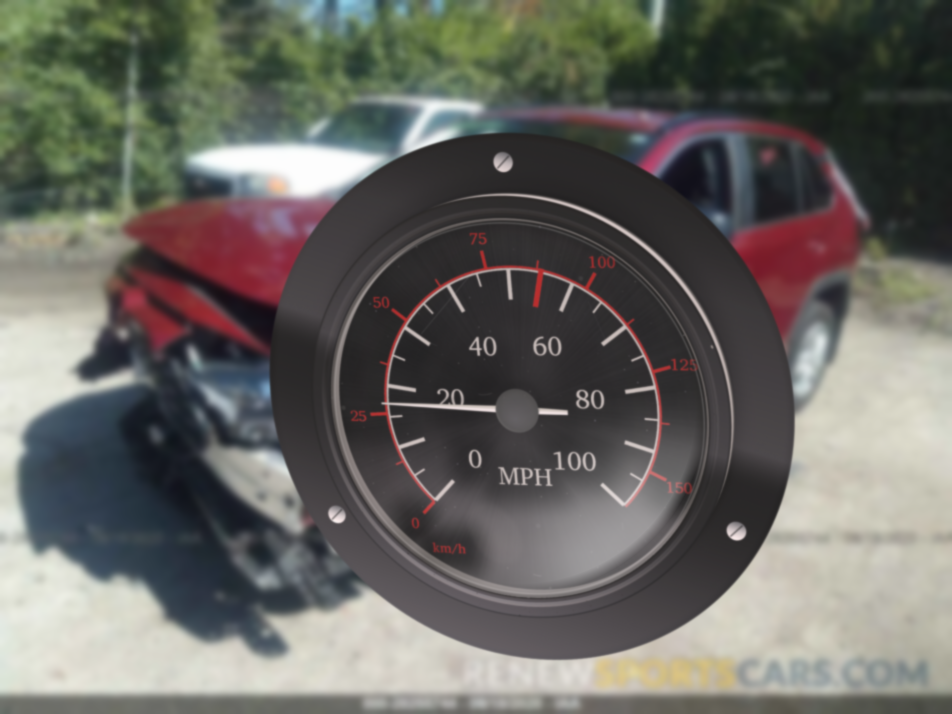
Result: 17.5 mph
